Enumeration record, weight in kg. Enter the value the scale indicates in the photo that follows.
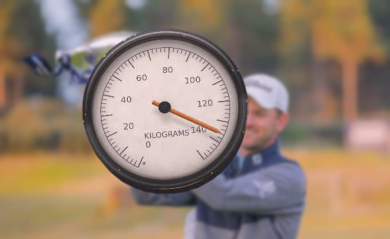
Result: 136 kg
